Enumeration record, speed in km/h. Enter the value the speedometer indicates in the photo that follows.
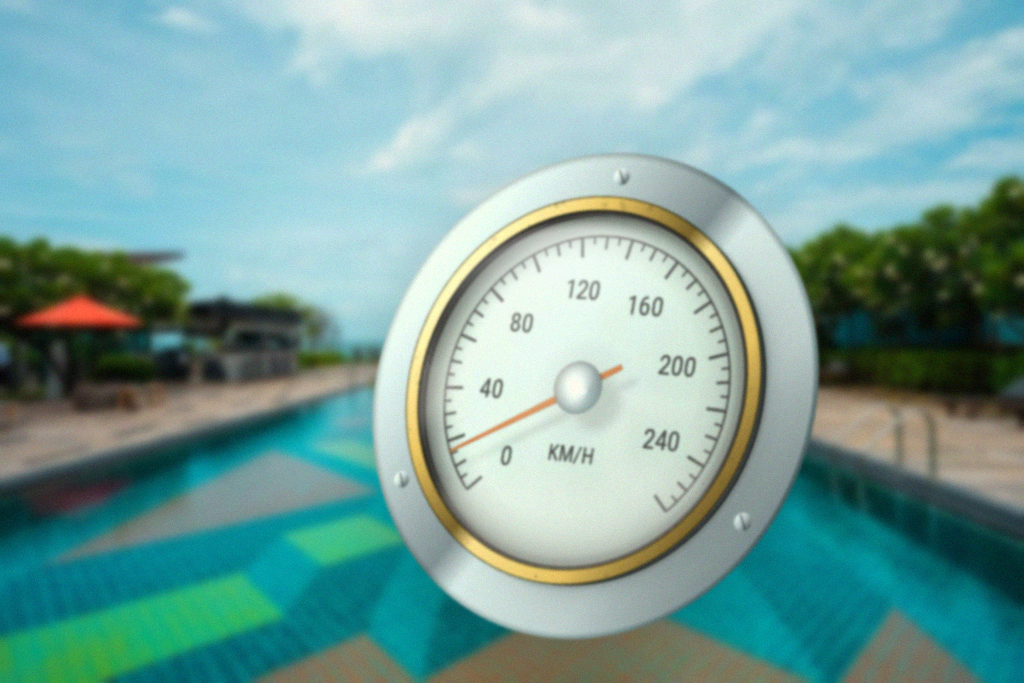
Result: 15 km/h
